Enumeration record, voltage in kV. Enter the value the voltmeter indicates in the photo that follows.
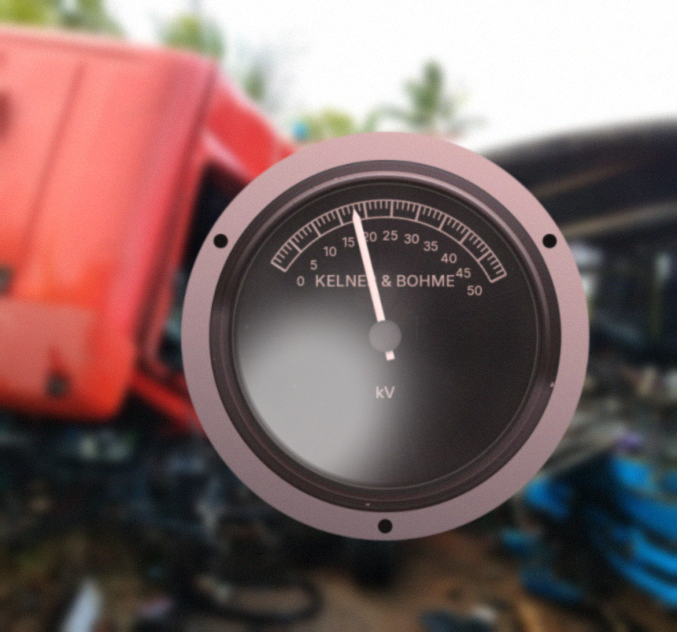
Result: 18 kV
